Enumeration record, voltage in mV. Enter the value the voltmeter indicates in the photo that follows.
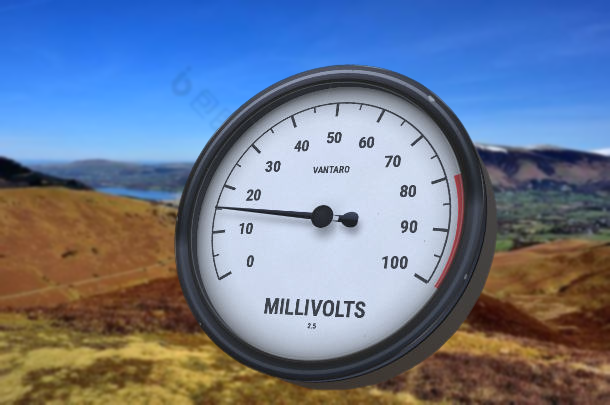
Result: 15 mV
